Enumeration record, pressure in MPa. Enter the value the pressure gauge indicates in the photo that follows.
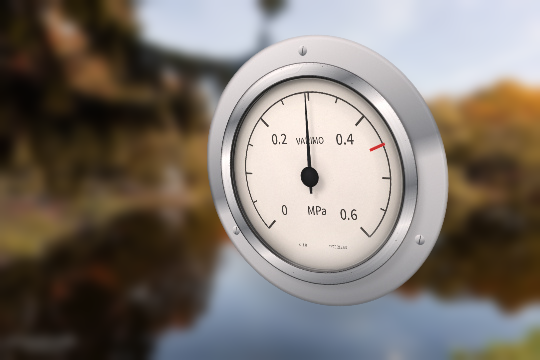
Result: 0.3 MPa
